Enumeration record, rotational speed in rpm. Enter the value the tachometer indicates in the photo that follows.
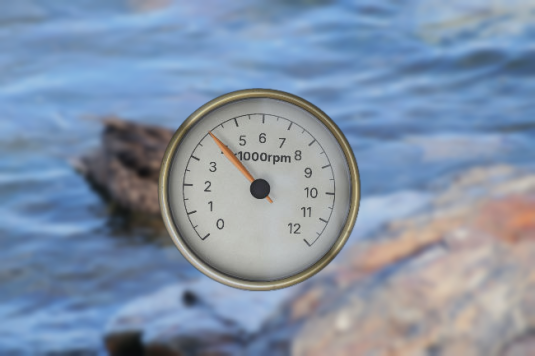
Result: 4000 rpm
